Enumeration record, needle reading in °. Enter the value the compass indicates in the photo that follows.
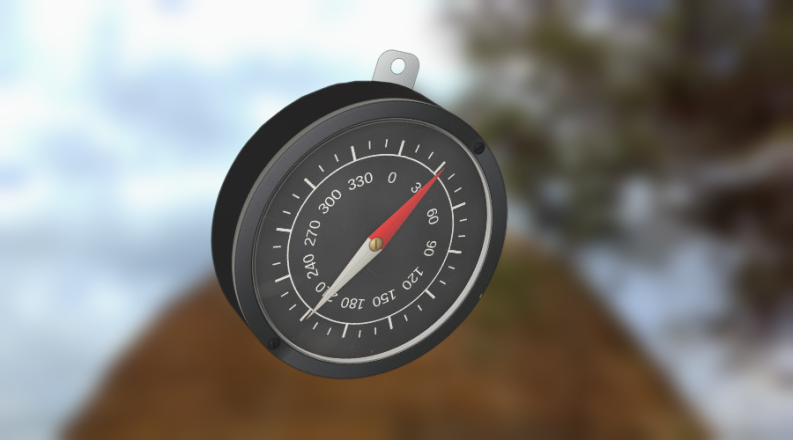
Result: 30 °
